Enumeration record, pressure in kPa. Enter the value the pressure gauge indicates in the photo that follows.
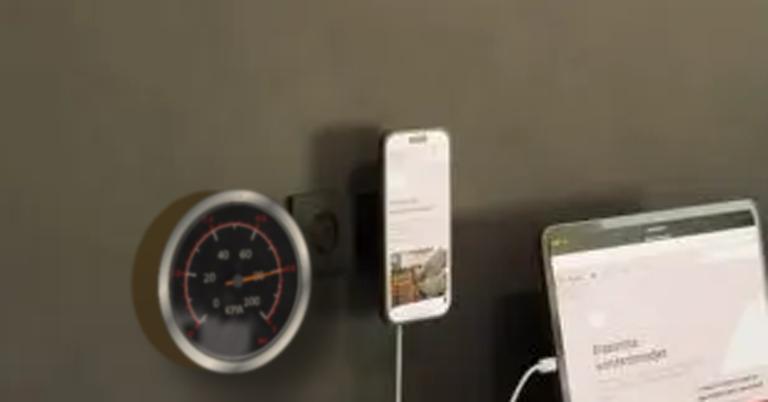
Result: 80 kPa
